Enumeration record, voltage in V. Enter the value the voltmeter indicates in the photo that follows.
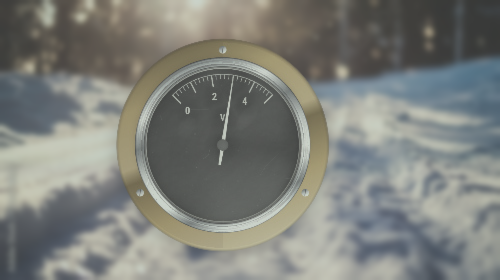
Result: 3 V
